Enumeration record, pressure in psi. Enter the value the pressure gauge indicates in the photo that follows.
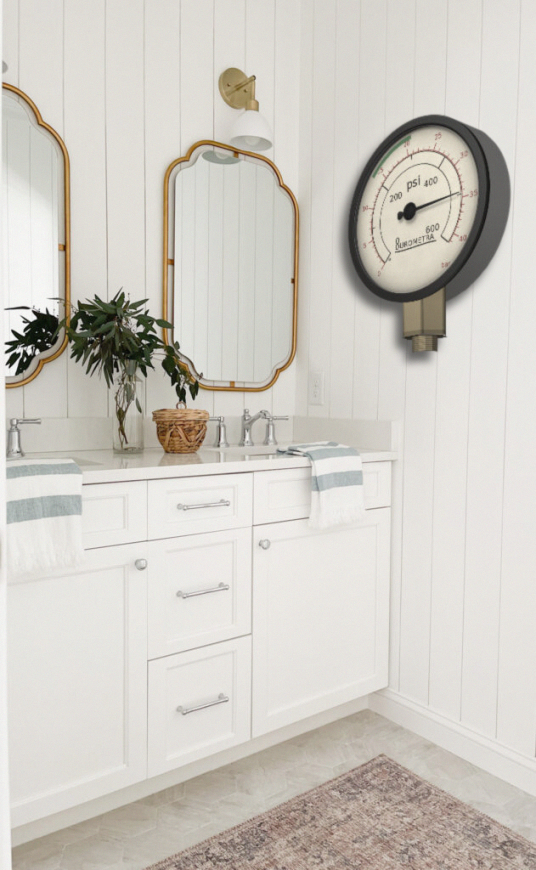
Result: 500 psi
